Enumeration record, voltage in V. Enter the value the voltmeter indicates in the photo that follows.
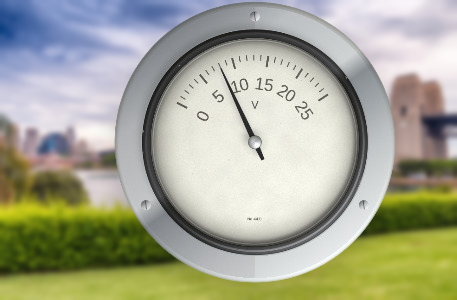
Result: 8 V
